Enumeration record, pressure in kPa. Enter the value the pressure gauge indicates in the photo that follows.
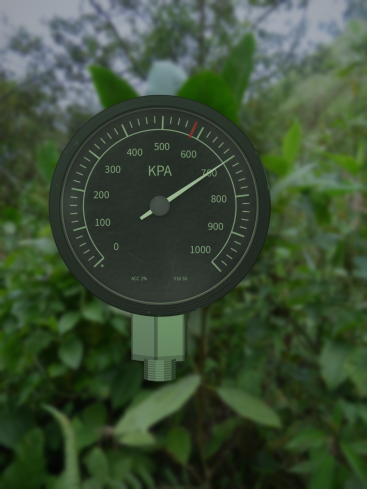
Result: 700 kPa
